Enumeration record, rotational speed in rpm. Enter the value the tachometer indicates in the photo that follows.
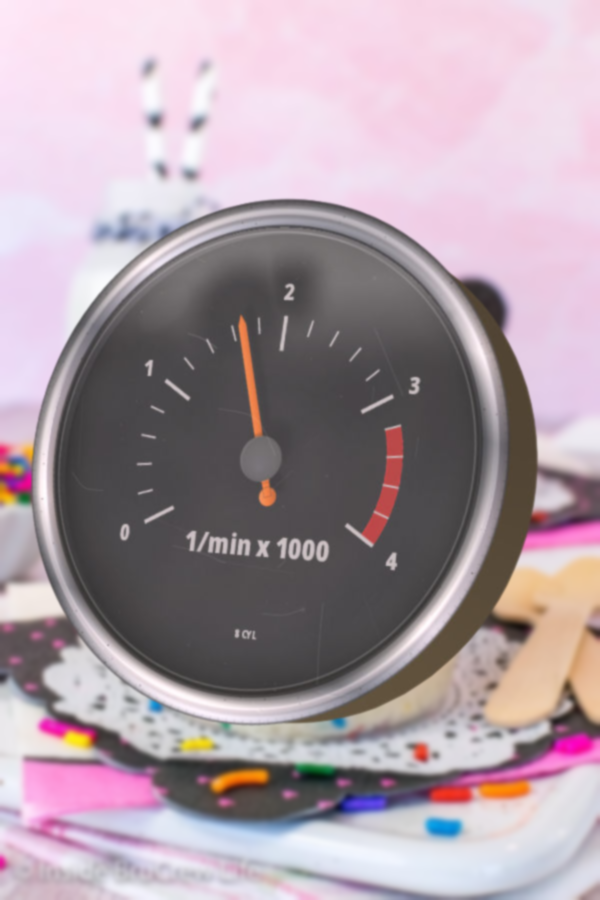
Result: 1700 rpm
